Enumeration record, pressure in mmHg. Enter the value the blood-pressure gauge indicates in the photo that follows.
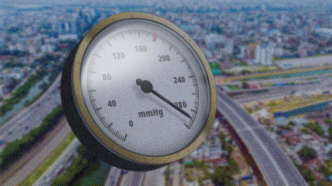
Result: 290 mmHg
